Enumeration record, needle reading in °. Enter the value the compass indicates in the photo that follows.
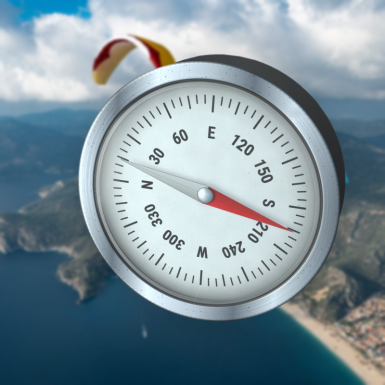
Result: 195 °
